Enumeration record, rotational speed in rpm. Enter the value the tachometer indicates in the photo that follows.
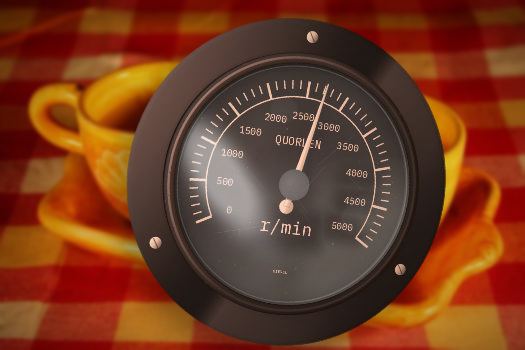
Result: 2700 rpm
